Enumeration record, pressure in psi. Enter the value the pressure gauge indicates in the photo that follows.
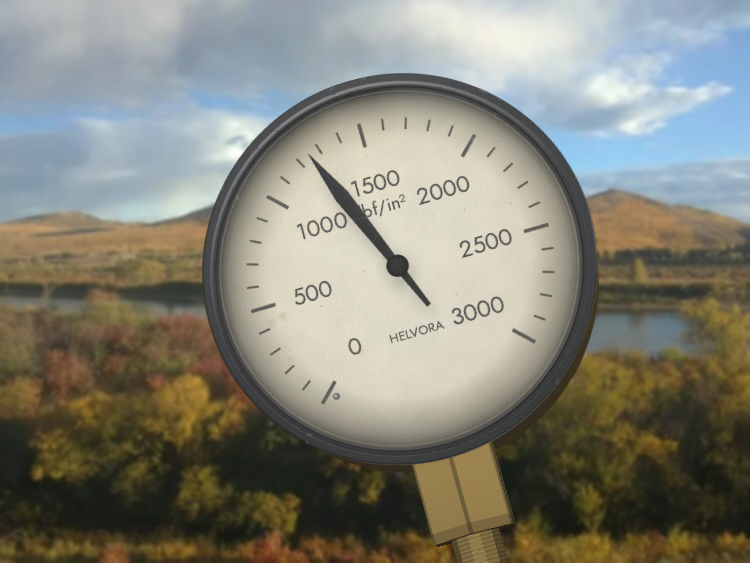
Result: 1250 psi
